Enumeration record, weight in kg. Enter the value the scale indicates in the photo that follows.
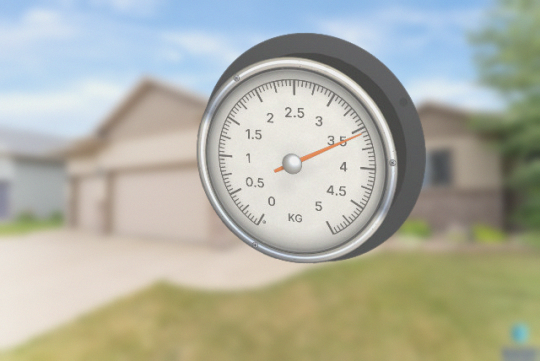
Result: 3.55 kg
